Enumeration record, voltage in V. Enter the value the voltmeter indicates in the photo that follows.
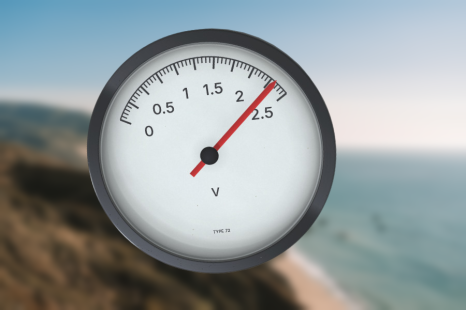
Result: 2.3 V
